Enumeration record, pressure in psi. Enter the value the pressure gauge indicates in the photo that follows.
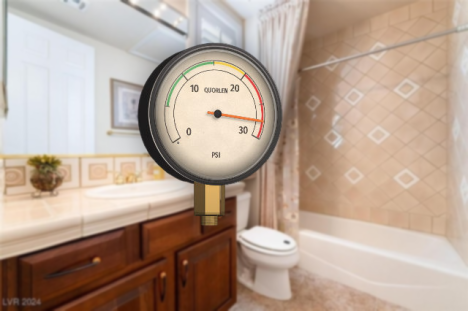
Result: 27.5 psi
